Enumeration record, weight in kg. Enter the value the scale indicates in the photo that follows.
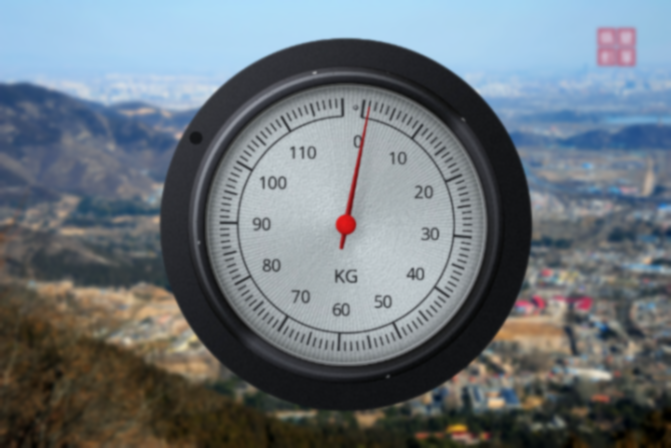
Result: 1 kg
